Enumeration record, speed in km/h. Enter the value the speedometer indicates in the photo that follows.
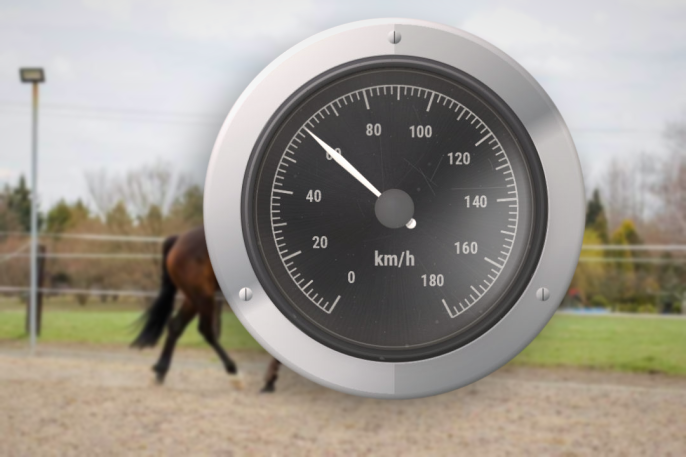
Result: 60 km/h
